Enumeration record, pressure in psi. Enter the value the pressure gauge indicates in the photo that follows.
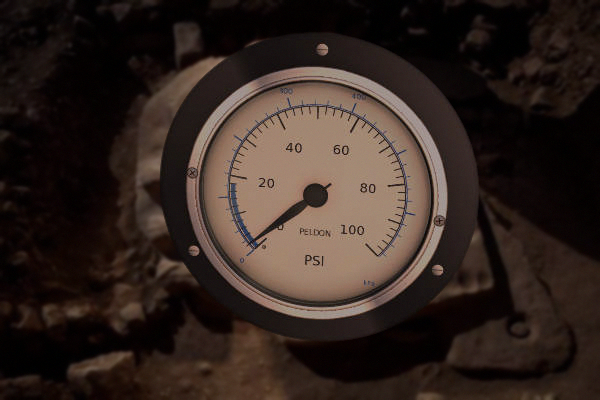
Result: 2 psi
